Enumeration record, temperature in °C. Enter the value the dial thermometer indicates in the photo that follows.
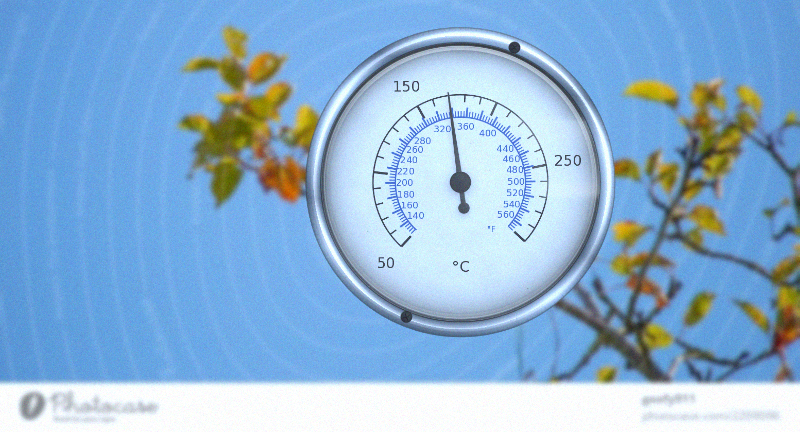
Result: 170 °C
